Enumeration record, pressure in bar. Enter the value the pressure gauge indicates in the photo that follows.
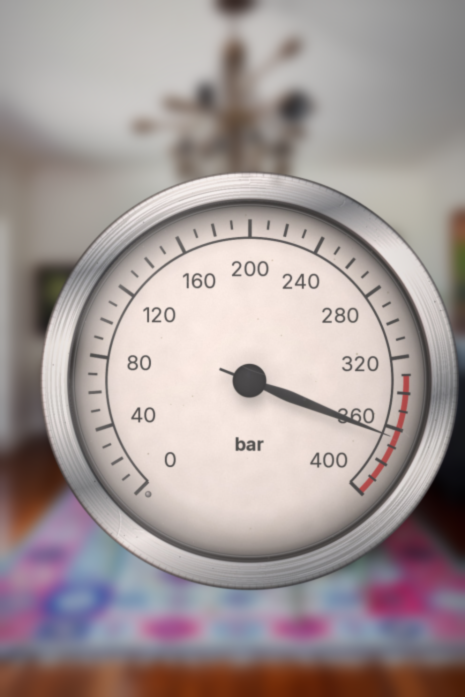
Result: 365 bar
